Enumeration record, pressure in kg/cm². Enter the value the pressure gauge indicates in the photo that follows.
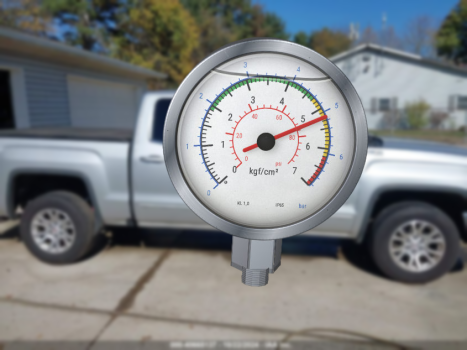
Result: 5.2 kg/cm²
